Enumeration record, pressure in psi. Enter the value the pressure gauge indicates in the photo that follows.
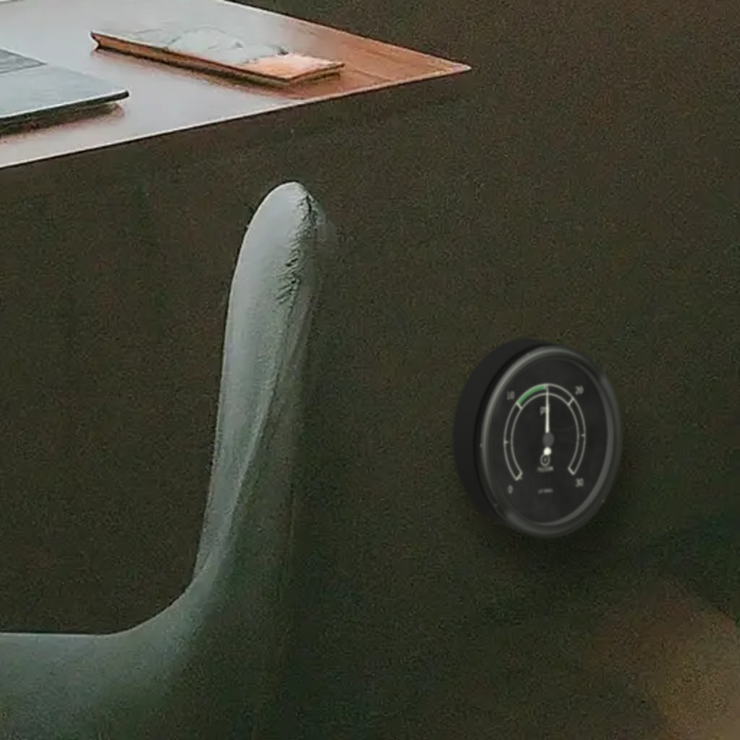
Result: 15 psi
